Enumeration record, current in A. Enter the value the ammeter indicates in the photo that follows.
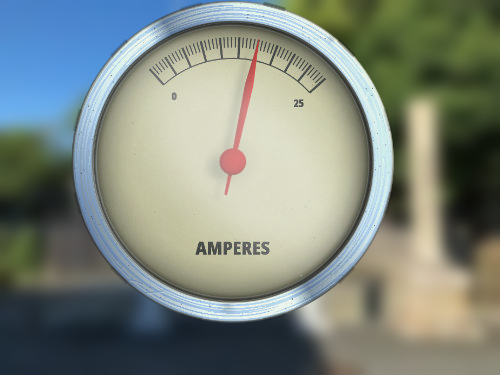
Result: 15 A
